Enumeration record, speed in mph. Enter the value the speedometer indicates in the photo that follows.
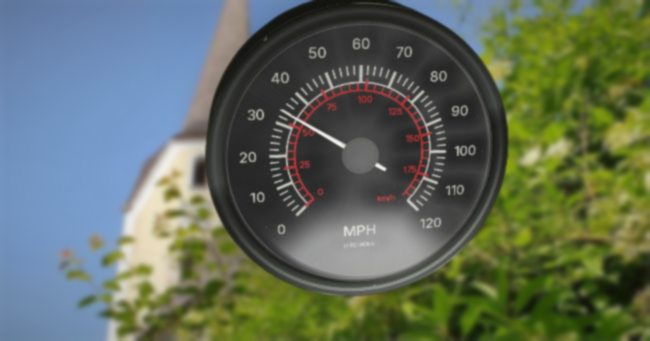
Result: 34 mph
